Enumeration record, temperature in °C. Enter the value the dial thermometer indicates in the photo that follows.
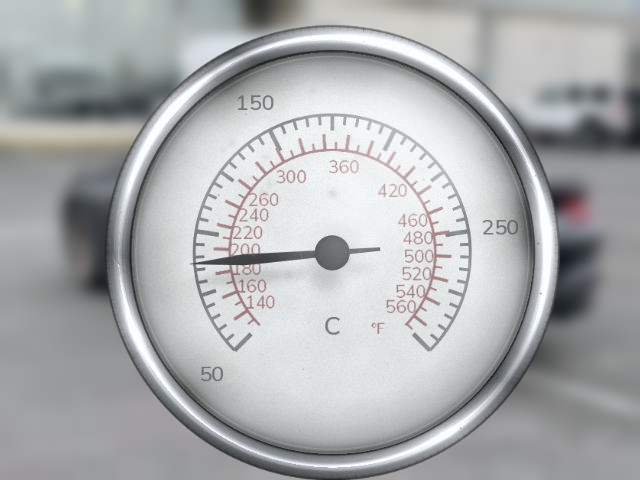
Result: 87.5 °C
